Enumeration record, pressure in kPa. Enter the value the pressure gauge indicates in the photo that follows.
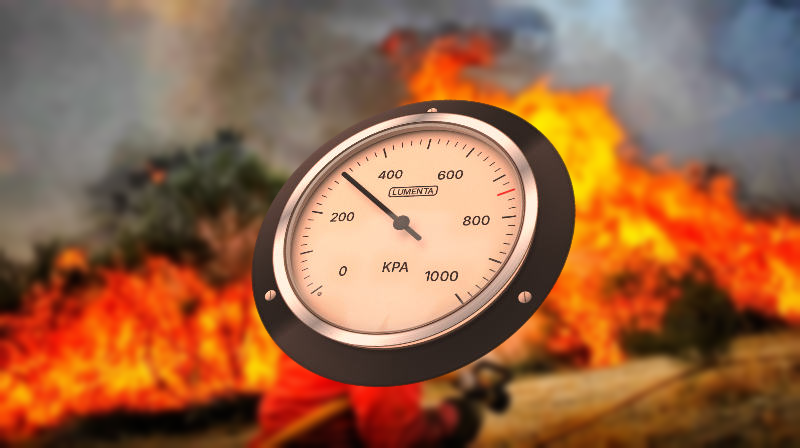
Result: 300 kPa
